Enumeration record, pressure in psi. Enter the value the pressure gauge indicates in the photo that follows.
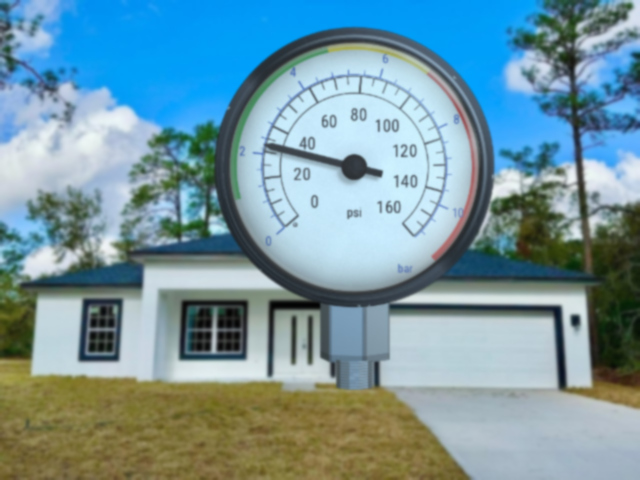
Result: 32.5 psi
